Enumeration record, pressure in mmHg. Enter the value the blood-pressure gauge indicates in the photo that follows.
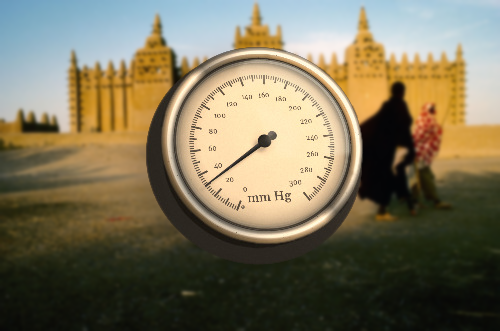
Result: 30 mmHg
